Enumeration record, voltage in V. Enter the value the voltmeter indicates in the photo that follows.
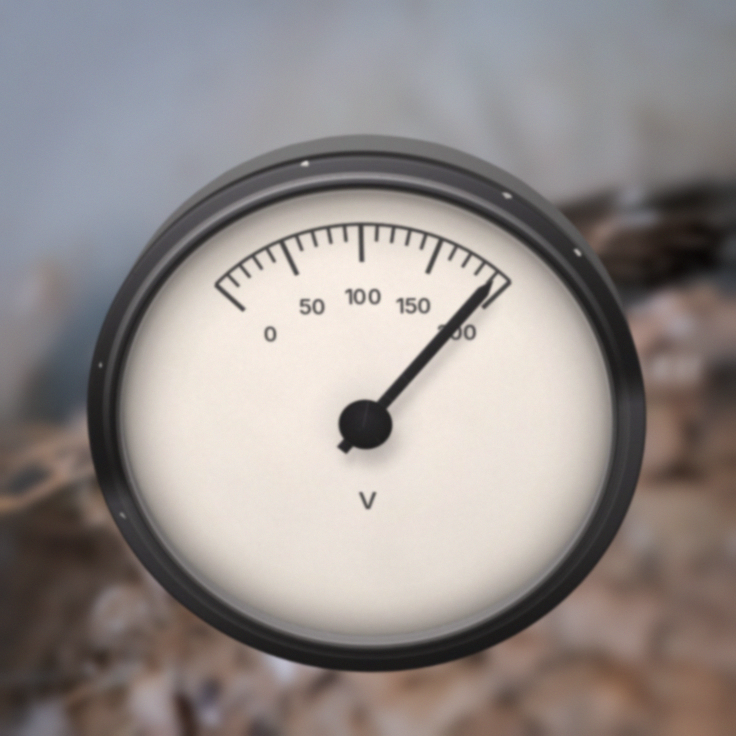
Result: 190 V
